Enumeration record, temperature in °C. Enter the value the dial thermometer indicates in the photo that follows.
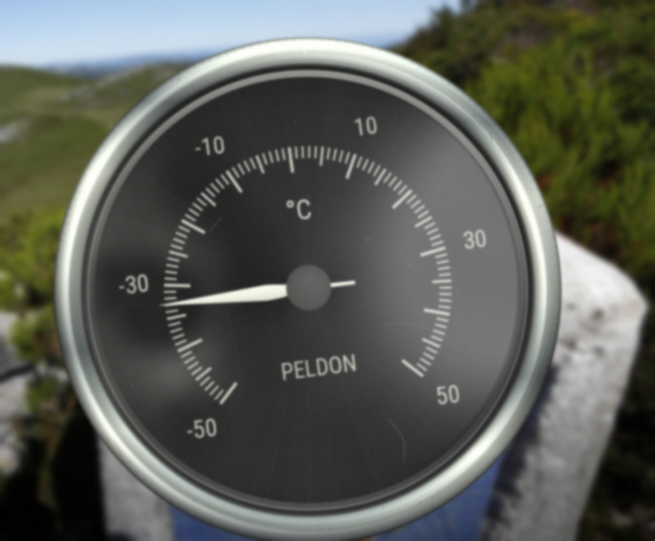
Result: -33 °C
